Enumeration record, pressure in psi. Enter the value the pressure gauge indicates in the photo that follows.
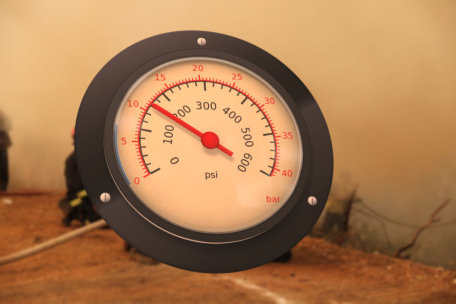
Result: 160 psi
